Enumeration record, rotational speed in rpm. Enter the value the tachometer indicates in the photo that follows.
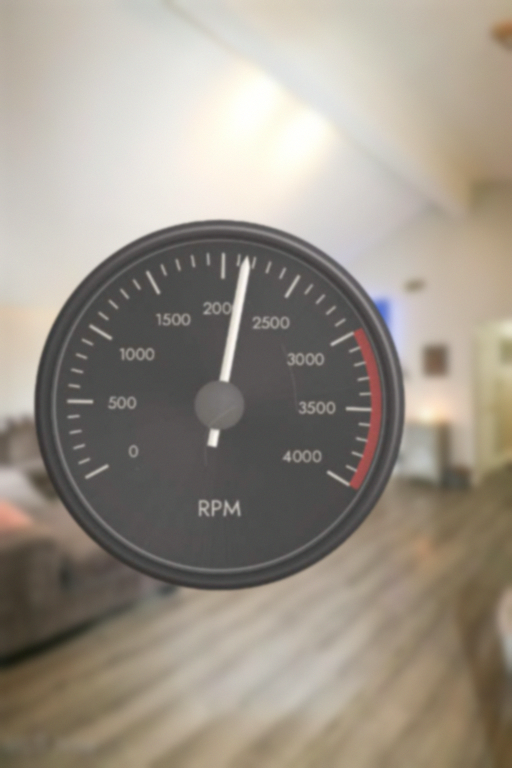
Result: 2150 rpm
